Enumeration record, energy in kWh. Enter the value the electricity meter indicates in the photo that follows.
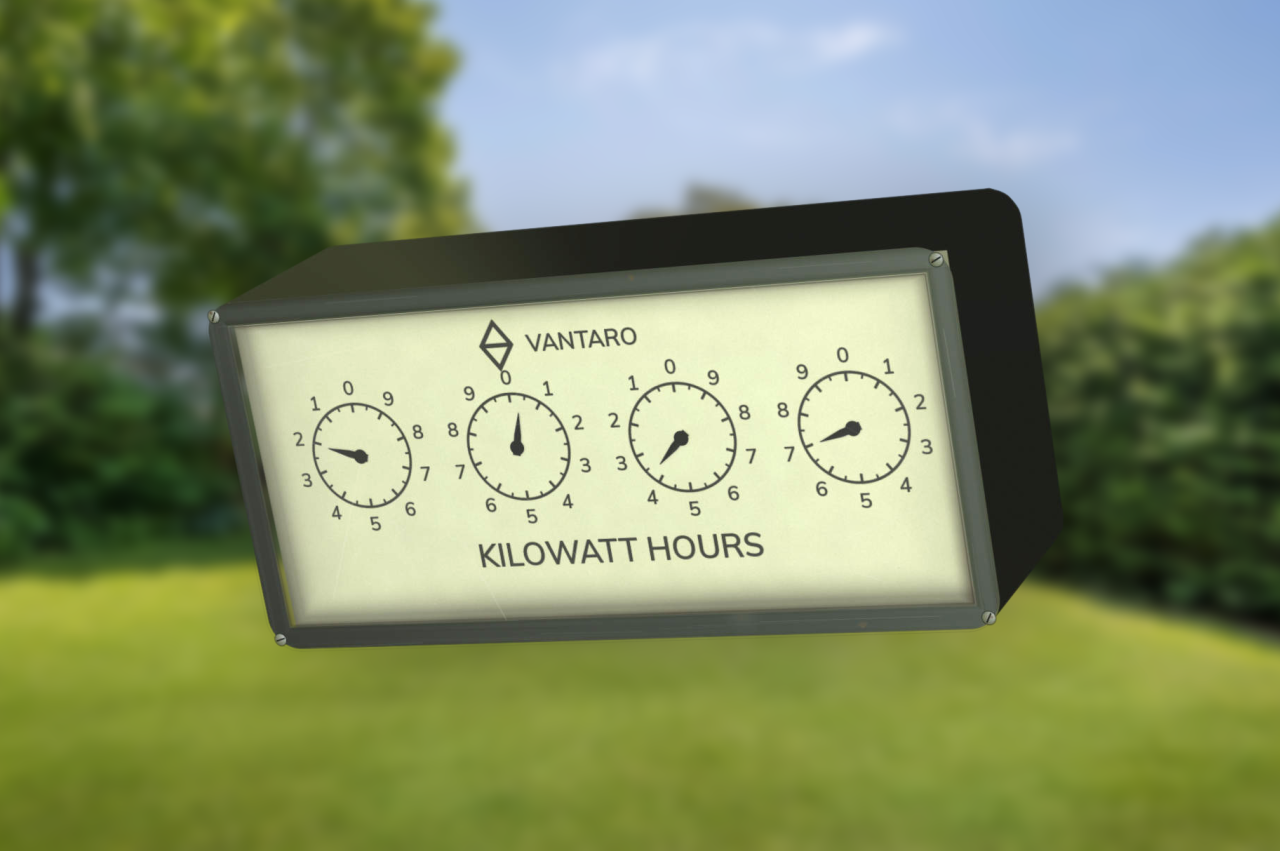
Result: 2037 kWh
